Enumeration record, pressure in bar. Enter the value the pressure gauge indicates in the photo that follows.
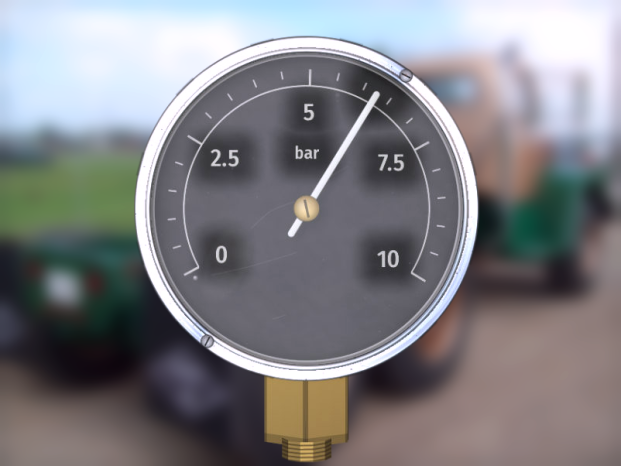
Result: 6.25 bar
